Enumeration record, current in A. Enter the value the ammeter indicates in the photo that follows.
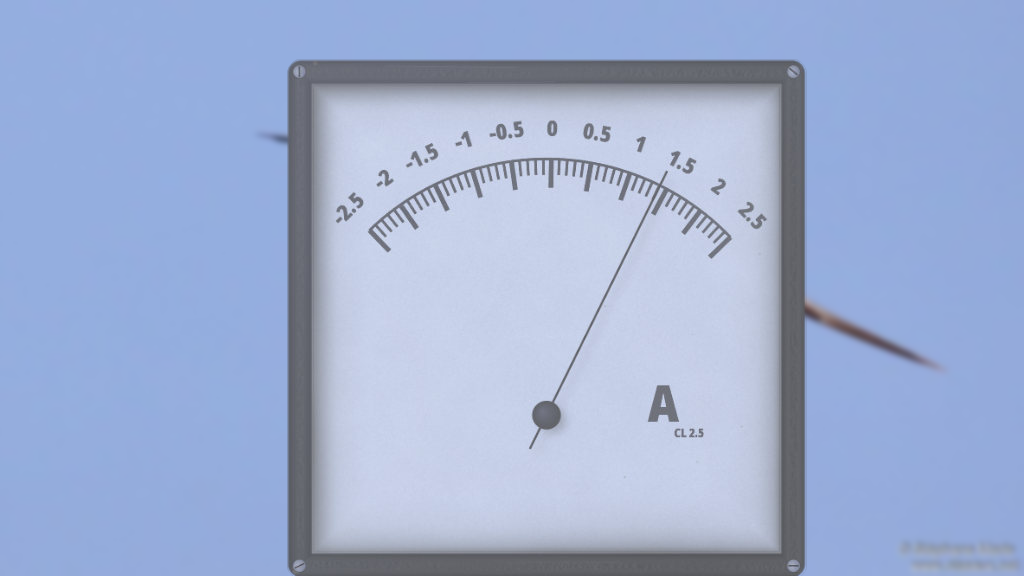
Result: 1.4 A
